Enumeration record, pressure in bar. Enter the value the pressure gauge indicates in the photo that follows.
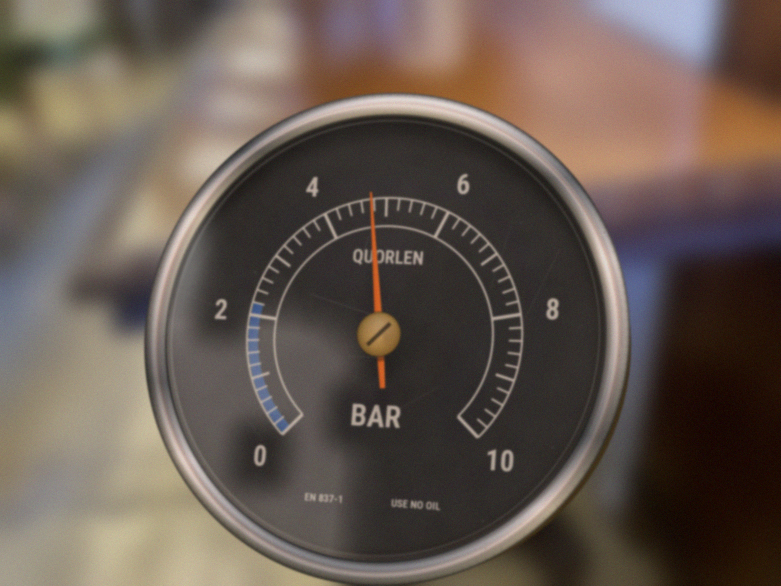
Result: 4.8 bar
